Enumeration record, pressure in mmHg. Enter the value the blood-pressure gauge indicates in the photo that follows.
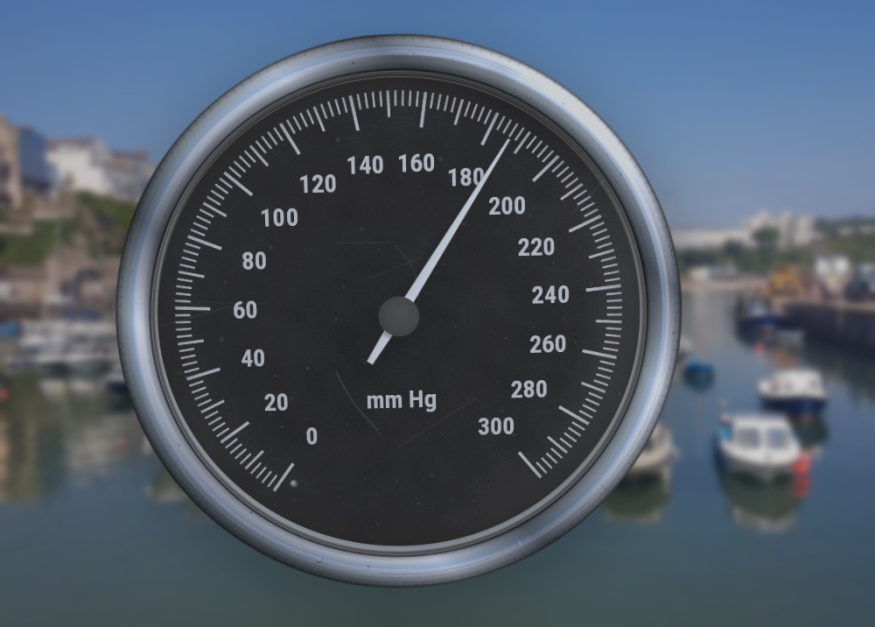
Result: 186 mmHg
